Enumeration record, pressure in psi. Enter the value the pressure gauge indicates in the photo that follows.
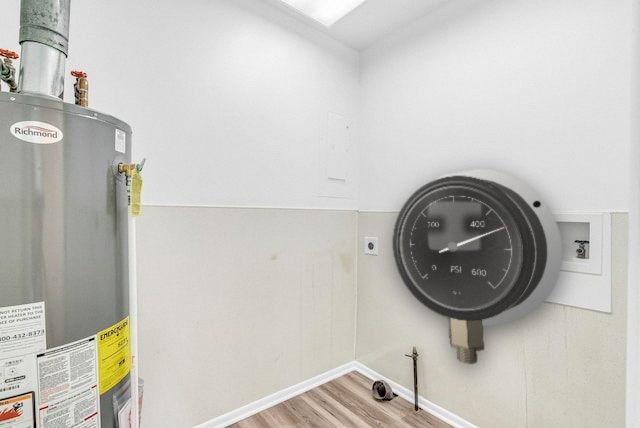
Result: 450 psi
